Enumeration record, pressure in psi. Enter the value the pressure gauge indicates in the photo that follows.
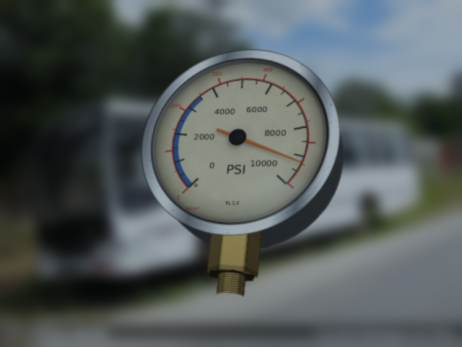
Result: 9250 psi
